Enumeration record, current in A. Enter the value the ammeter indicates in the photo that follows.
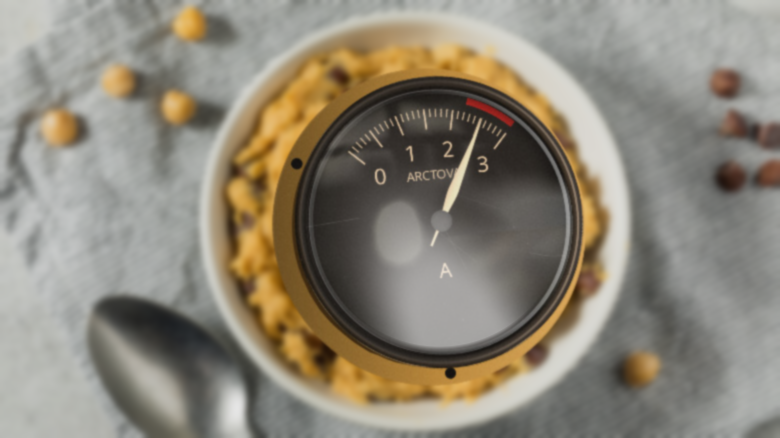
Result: 2.5 A
